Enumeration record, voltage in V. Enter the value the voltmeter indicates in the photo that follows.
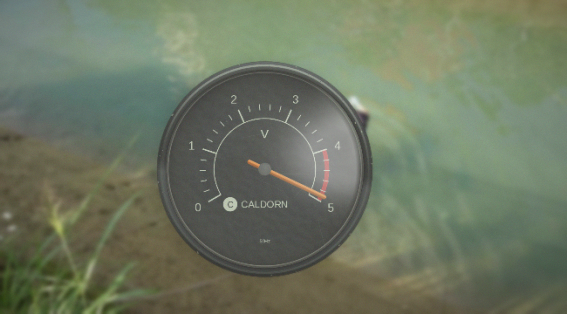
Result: 4.9 V
